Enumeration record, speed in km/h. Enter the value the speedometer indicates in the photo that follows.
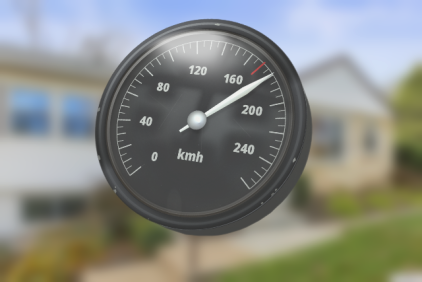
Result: 180 km/h
